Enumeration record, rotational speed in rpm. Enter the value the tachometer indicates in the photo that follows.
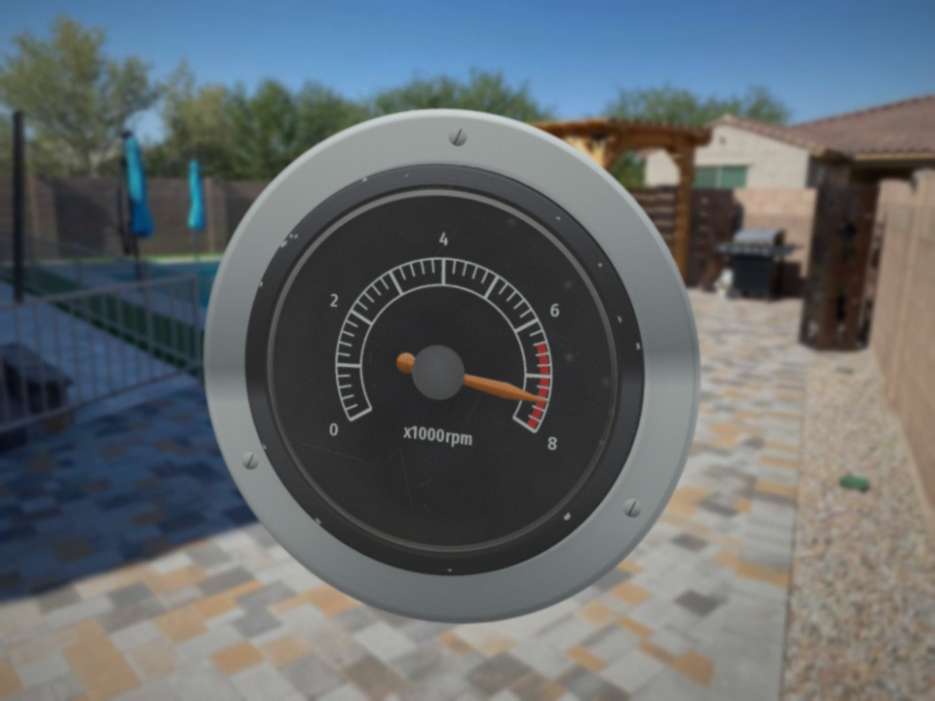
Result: 7400 rpm
